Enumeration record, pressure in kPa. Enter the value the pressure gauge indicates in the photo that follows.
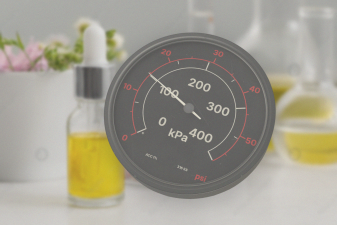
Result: 100 kPa
